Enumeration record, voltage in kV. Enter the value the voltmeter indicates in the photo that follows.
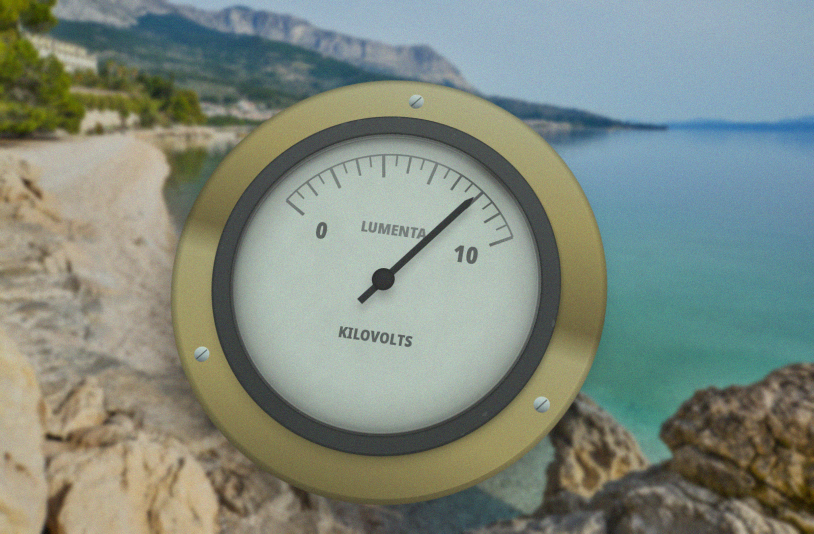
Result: 8 kV
